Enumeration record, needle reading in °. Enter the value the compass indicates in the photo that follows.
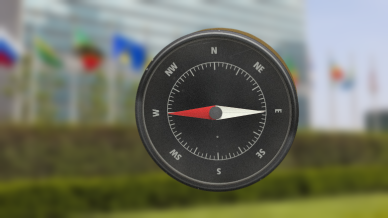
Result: 270 °
